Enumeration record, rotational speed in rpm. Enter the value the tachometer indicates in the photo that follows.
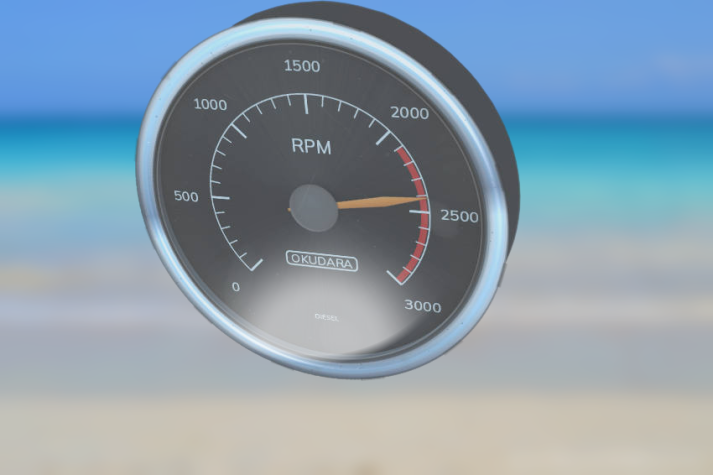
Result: 2400 rpm
